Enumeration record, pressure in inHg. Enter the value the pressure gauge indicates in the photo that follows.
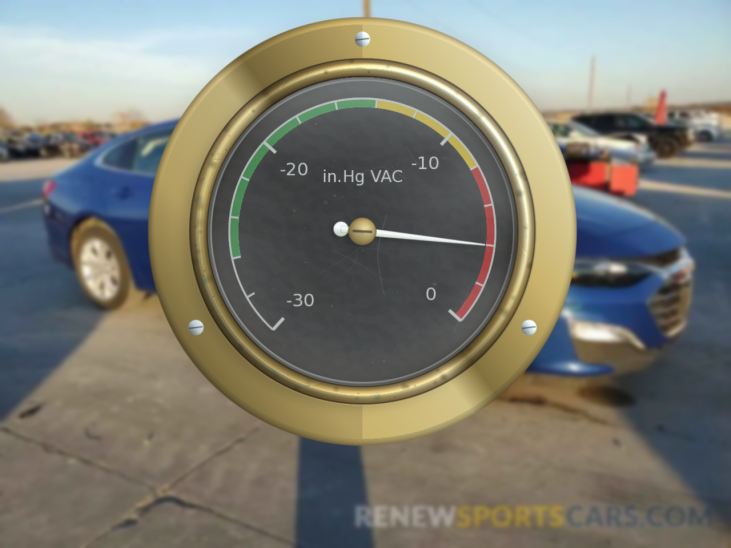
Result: -4 inHg
